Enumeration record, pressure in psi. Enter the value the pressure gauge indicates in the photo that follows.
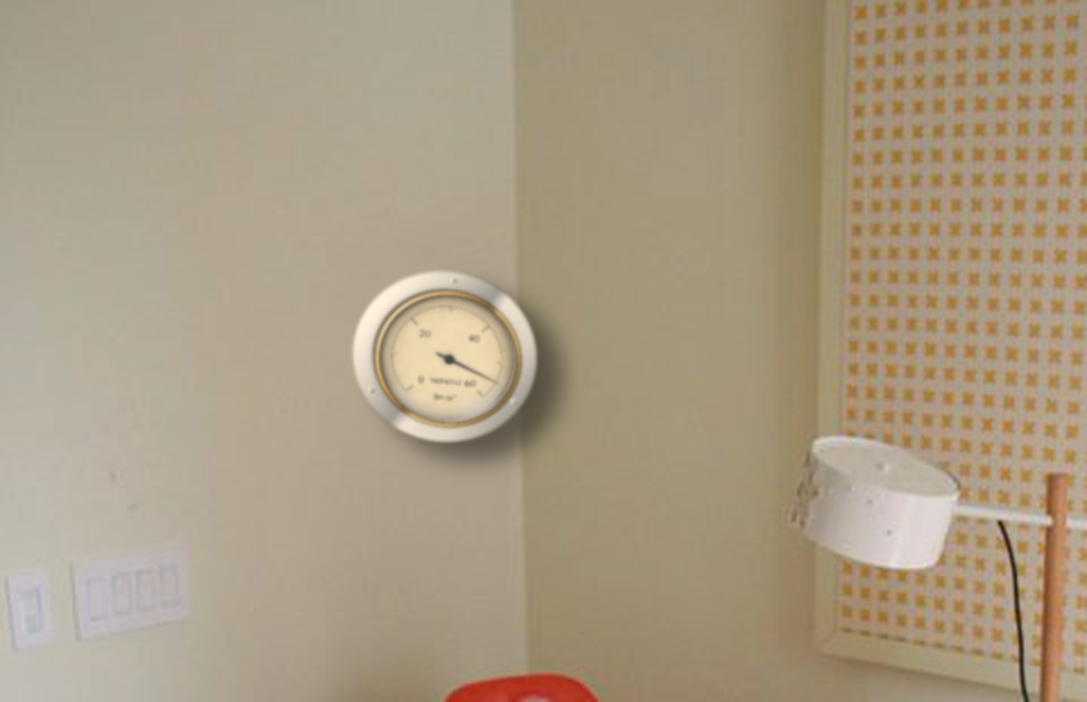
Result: 55 psi
